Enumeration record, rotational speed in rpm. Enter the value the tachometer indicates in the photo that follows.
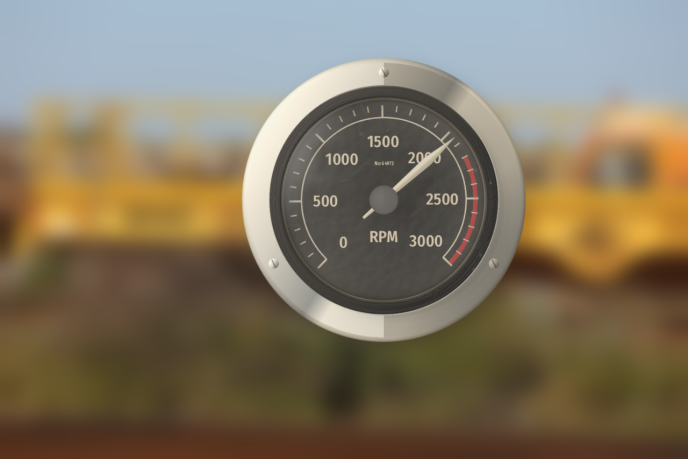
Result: 2050 rpm
